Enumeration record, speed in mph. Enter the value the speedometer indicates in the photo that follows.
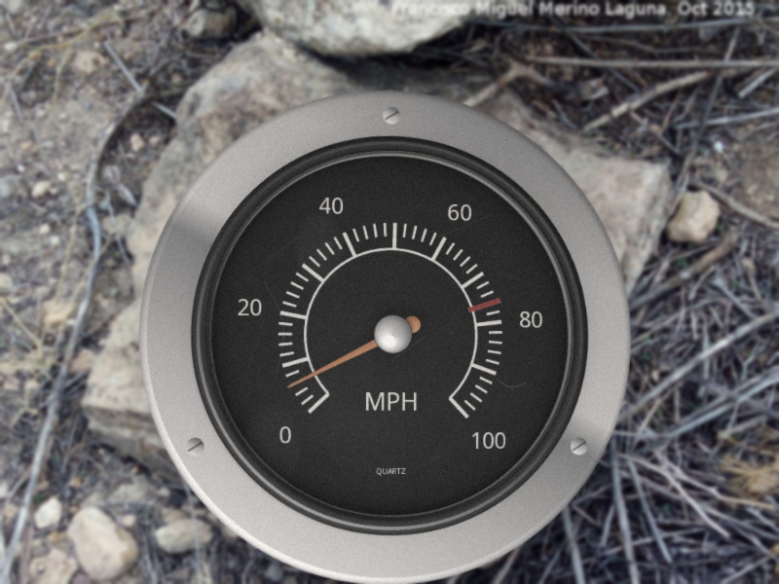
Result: 6 mph
